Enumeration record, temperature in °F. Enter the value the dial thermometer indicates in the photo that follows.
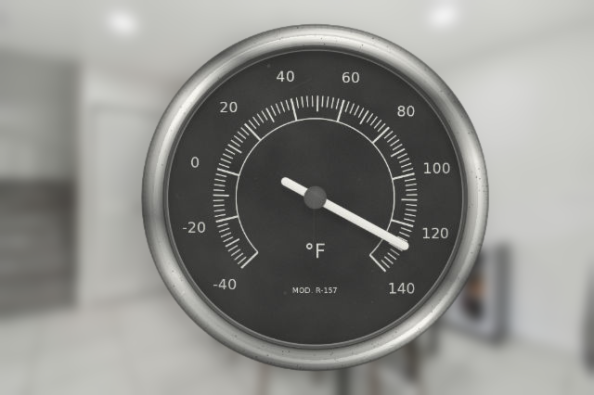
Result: 128 °F
